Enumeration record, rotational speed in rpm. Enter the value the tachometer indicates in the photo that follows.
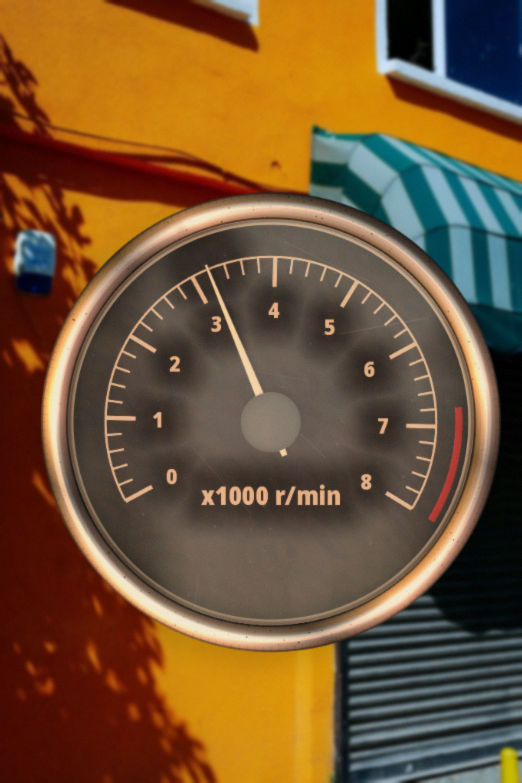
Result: 3200 rpm
